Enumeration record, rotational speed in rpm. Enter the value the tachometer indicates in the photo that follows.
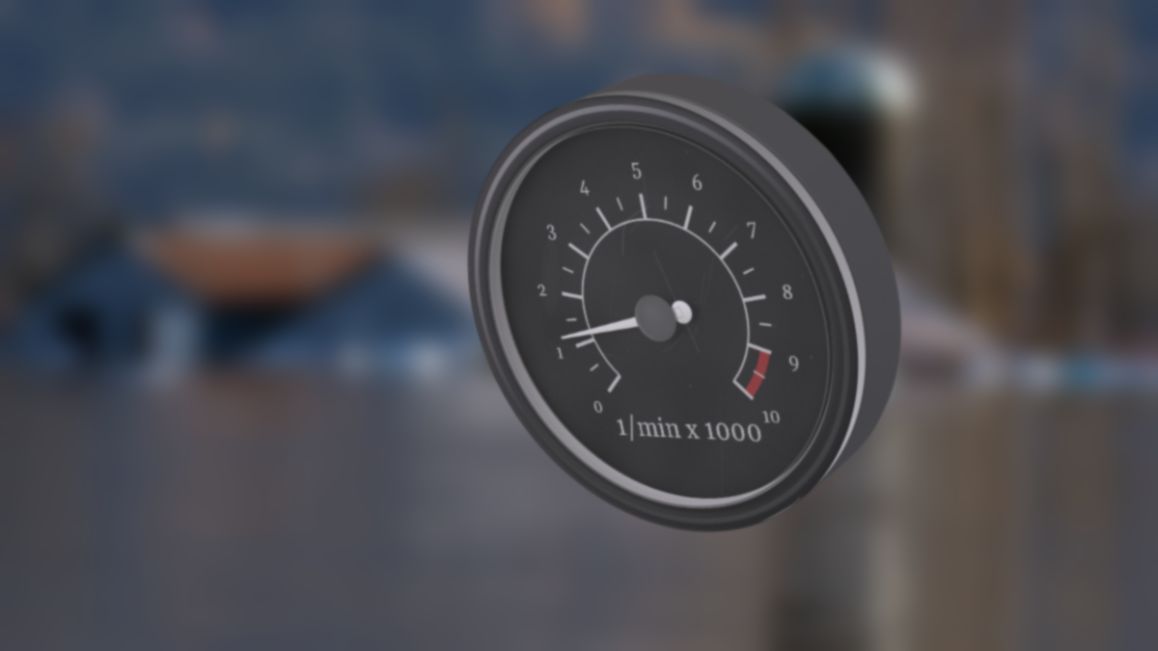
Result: 1250 rpm
